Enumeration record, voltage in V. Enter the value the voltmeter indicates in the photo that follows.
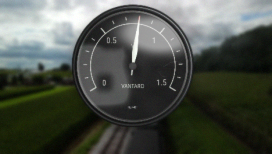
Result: 0.8 V
